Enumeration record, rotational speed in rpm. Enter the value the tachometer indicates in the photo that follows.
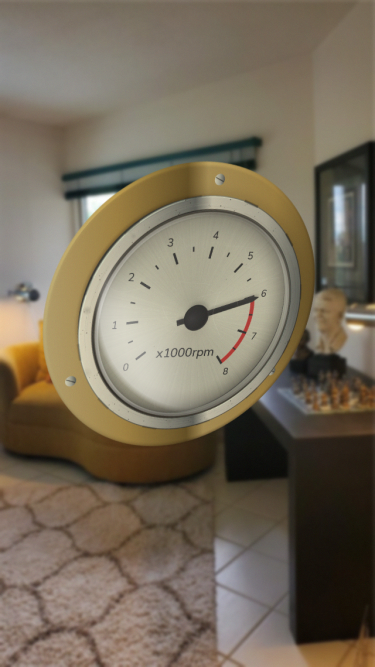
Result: 6000 rpm
